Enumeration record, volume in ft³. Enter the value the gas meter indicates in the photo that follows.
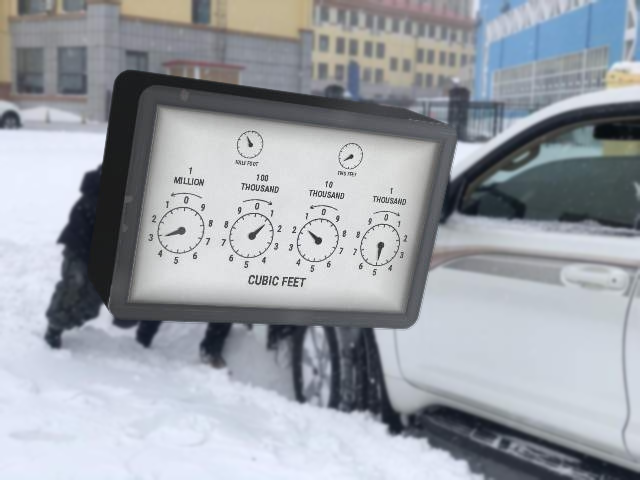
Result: 311500 ft³
